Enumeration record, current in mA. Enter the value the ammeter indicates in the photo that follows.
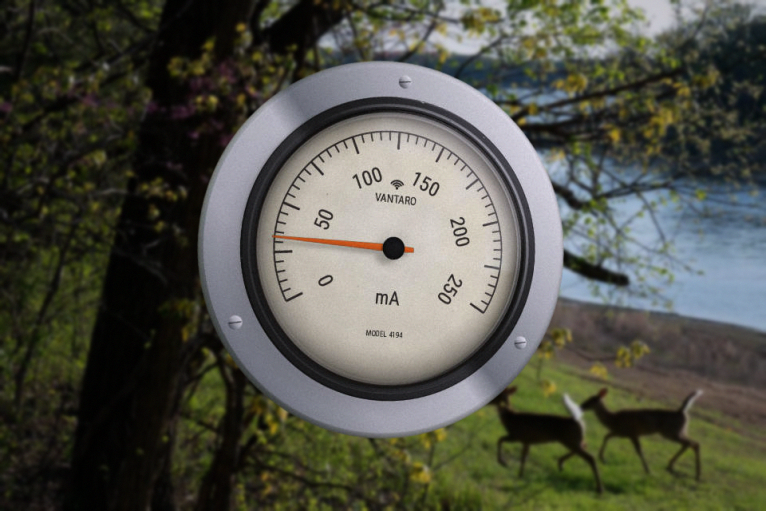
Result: 32.5 mA
